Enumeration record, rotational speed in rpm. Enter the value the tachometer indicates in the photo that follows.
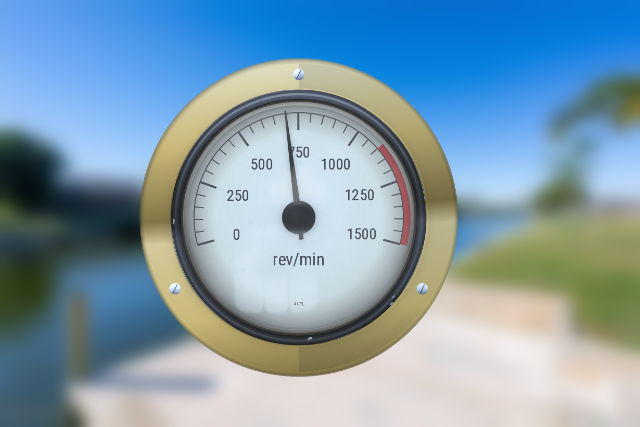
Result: 700 rpm
